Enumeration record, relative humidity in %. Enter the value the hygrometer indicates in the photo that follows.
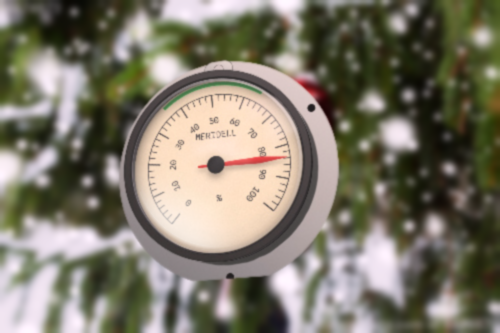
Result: 84 %
